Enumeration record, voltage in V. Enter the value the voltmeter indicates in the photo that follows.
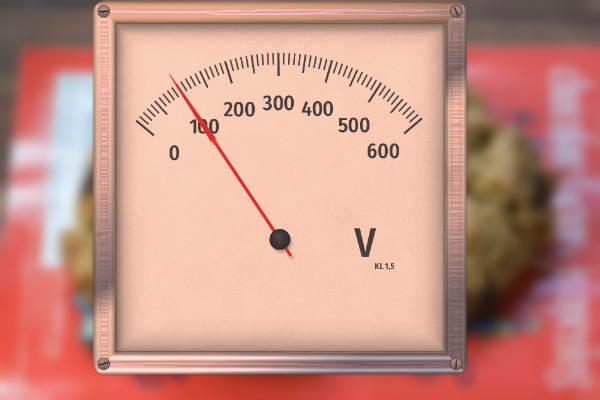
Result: 100 V
